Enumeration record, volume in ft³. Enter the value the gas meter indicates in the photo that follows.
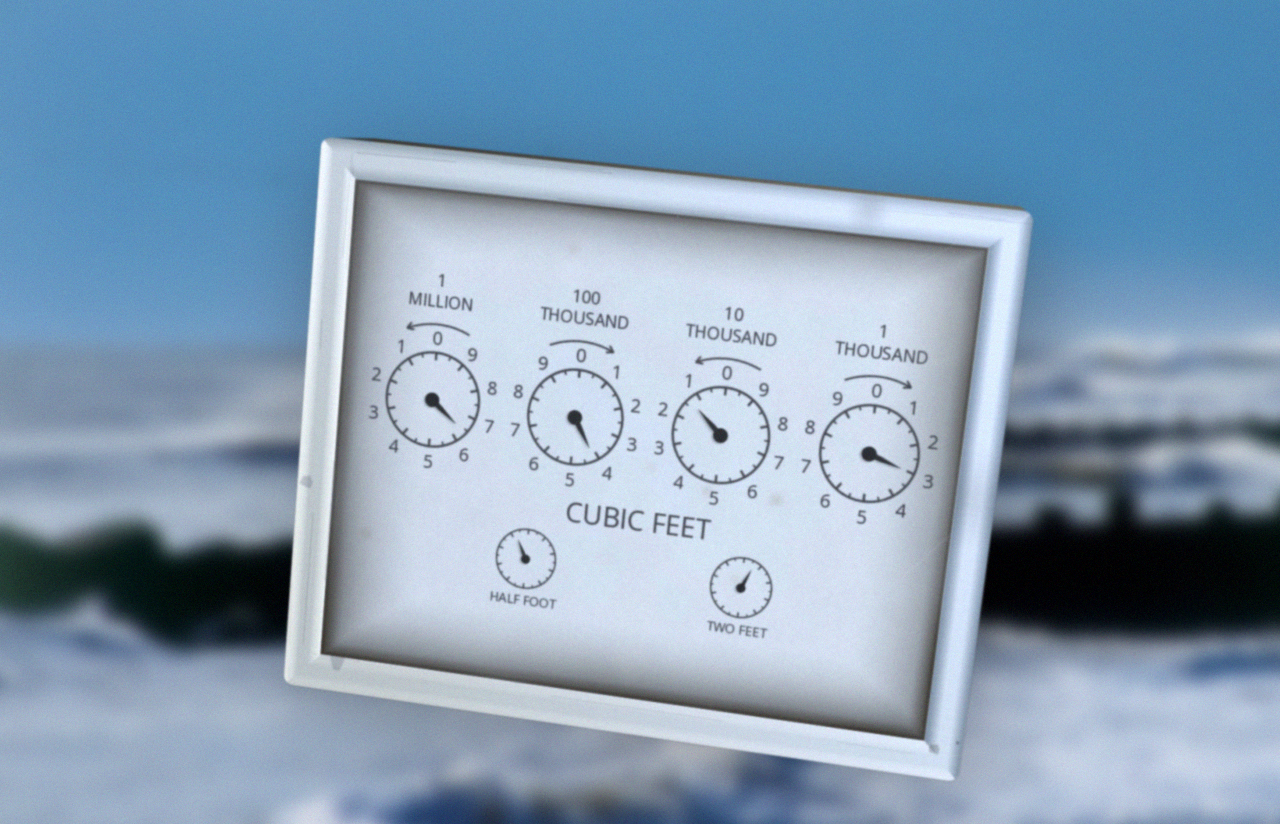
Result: 641300 ft³
